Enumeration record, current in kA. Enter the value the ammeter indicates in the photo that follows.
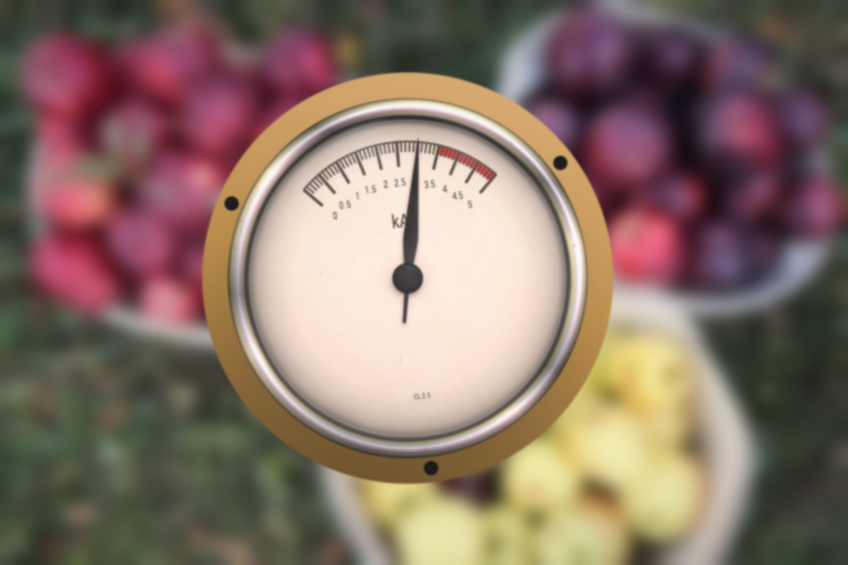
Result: 3 kA
